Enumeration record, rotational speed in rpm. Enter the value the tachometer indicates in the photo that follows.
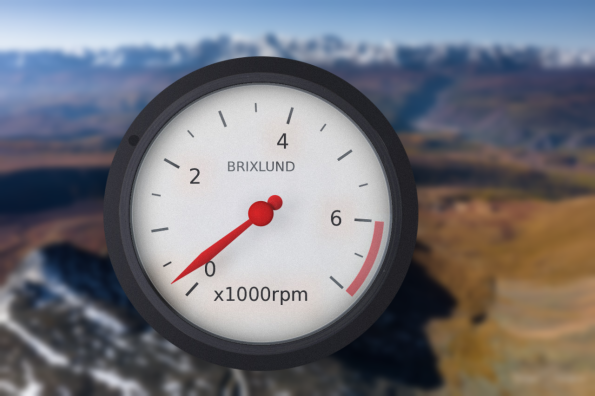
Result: 250 rpm
